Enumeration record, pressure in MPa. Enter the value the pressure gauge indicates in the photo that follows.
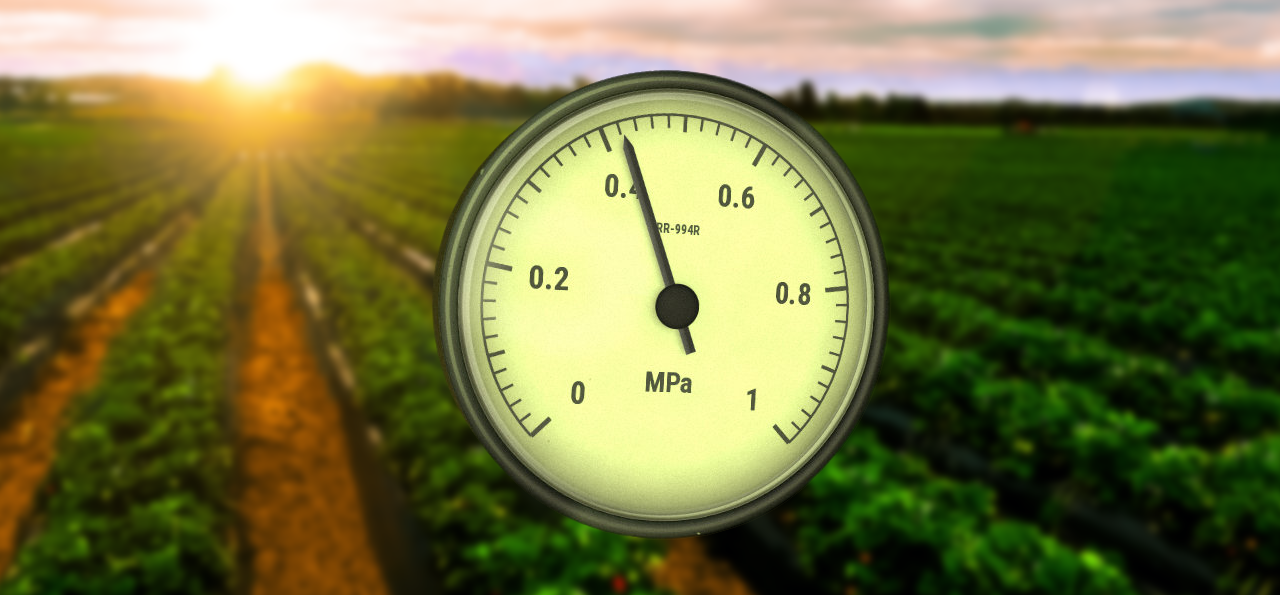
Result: 0.42 MPa
